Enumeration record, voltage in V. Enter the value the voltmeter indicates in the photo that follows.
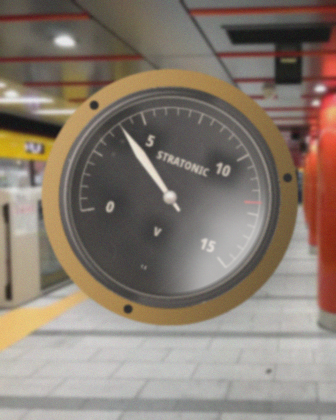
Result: 4 V
